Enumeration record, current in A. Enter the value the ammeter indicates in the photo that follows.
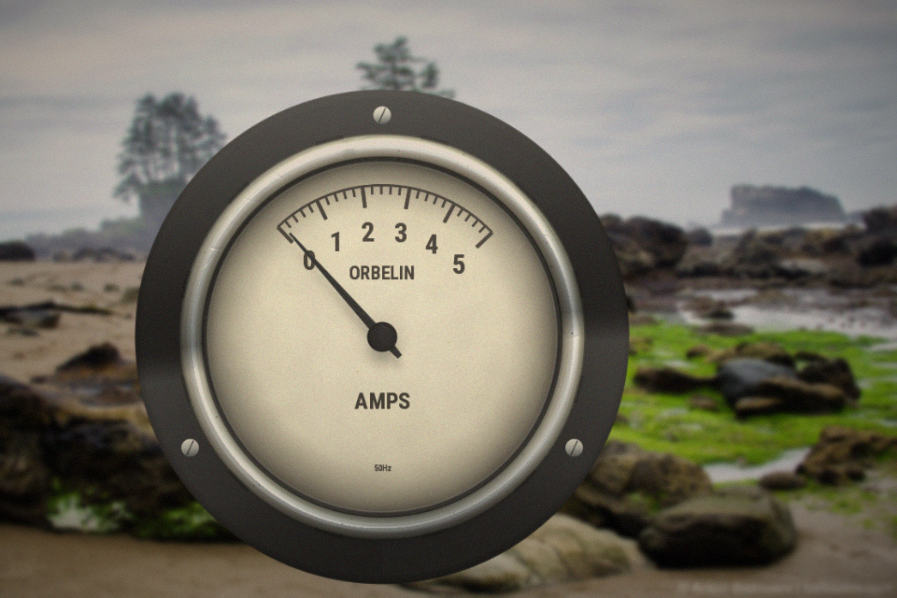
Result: 0.1 A
